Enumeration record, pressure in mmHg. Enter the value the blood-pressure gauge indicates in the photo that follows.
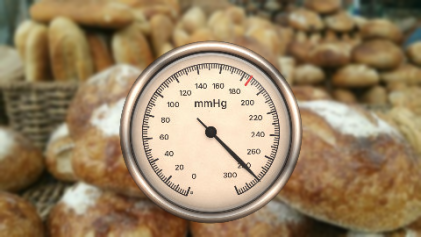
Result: 280 mmHg
